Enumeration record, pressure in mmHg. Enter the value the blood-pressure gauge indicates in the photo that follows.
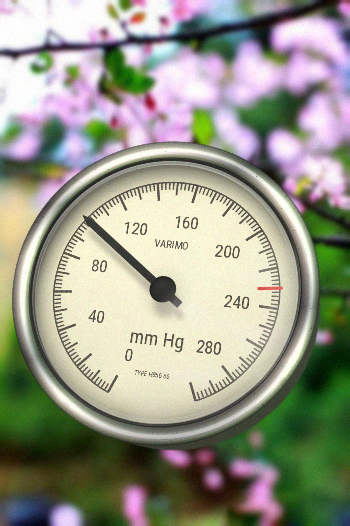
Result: 100 mmHg
